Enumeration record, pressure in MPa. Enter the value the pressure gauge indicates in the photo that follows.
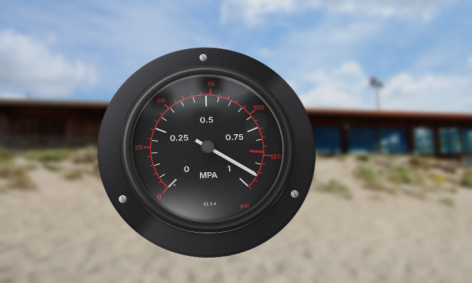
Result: 0.95 MPa
